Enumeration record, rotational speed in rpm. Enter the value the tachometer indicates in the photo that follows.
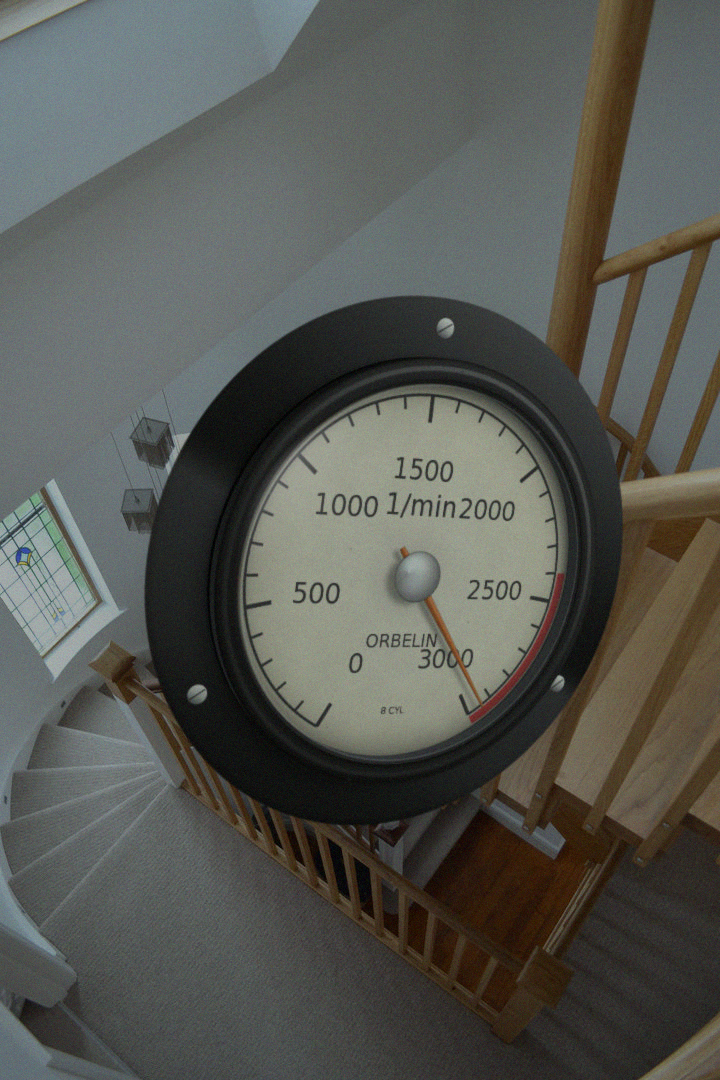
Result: 2950 rpm
